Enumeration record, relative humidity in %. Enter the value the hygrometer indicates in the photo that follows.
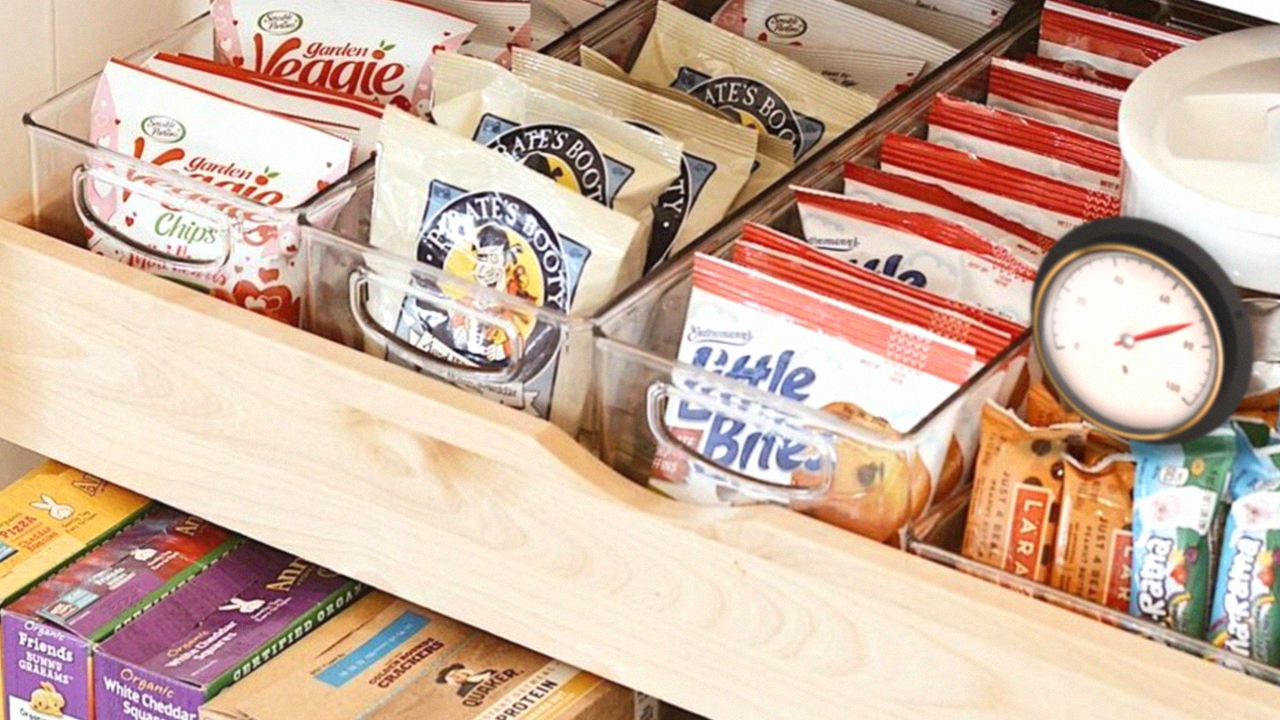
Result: 72 %
